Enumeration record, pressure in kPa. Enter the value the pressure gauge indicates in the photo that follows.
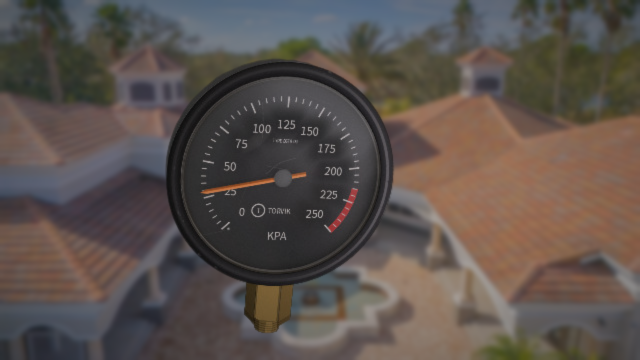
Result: 30 kPa
